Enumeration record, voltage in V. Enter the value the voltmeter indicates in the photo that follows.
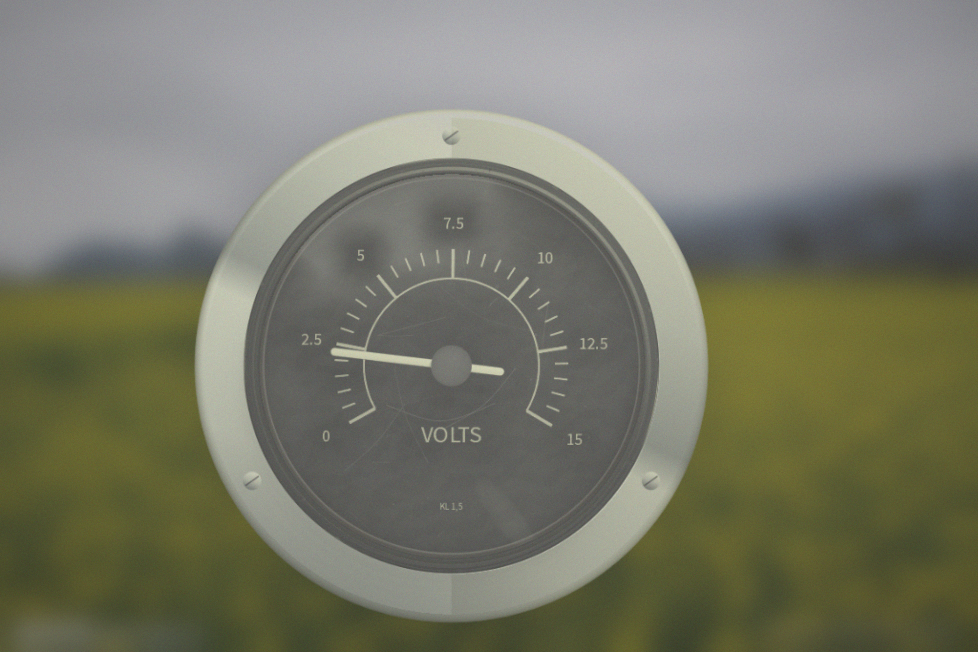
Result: 2.25 V
